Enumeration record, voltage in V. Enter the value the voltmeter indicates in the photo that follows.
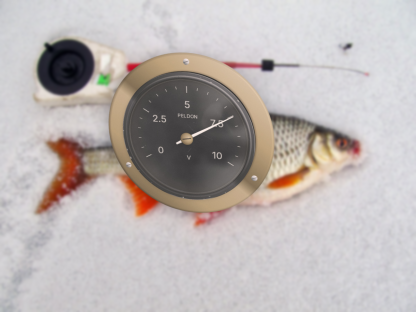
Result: 7.5 V
